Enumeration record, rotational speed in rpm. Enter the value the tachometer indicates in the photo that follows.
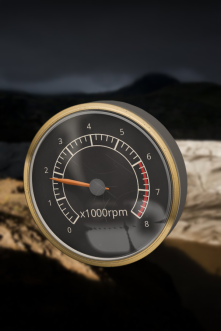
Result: 1800 rpm
